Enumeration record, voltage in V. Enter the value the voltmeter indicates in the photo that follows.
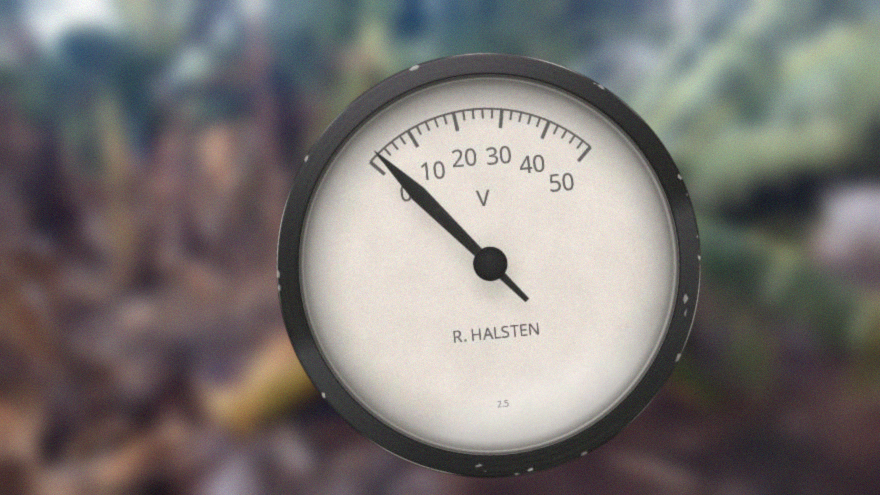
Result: 2 V
